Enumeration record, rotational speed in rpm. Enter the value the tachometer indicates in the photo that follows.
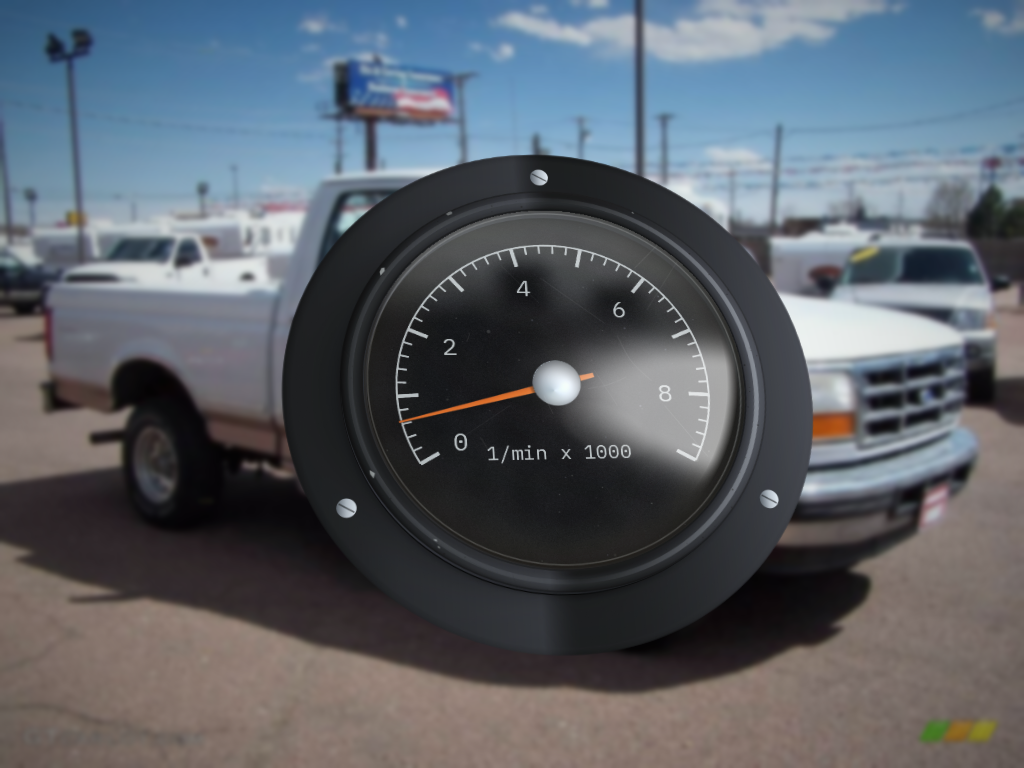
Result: 600 rpm
